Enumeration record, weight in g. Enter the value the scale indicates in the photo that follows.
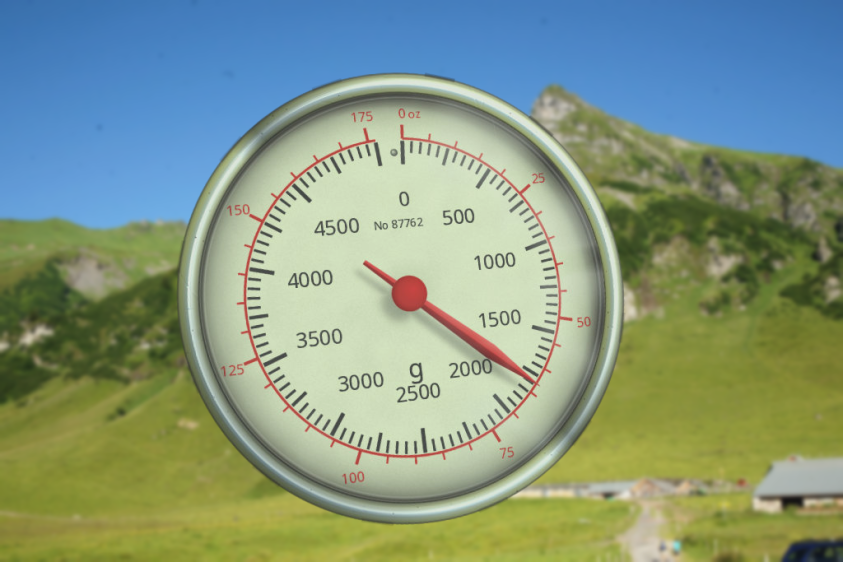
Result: 1800 g
